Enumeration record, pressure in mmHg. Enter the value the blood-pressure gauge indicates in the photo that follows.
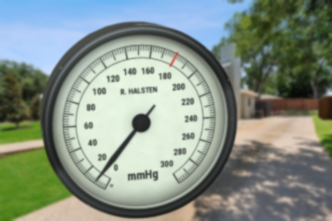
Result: 10 mmHg
